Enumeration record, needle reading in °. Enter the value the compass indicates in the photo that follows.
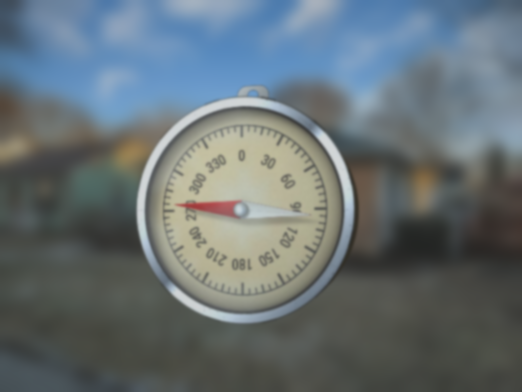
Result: 275 °
